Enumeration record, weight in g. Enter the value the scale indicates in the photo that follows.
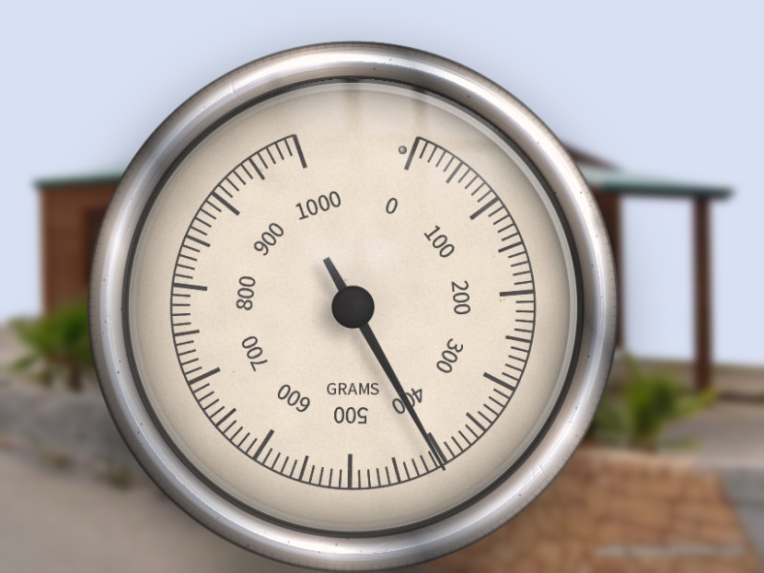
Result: 405 g
